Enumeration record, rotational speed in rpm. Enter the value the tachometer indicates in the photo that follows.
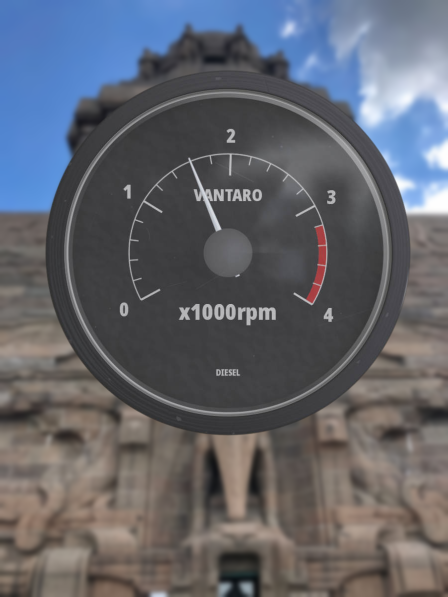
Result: 1600 rpm
